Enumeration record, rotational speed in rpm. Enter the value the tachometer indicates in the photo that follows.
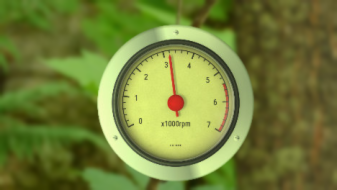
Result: 3200 rpm
